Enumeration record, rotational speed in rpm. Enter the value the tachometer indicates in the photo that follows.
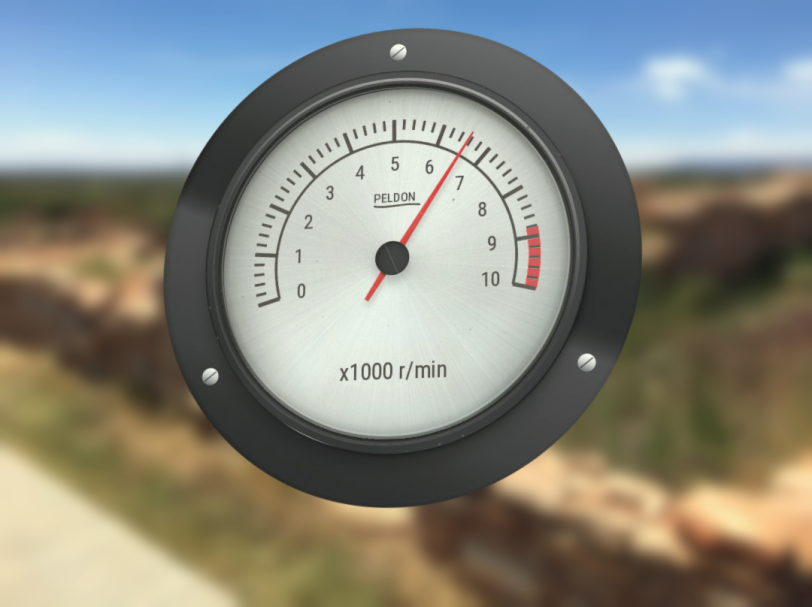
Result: 6600 rpm
